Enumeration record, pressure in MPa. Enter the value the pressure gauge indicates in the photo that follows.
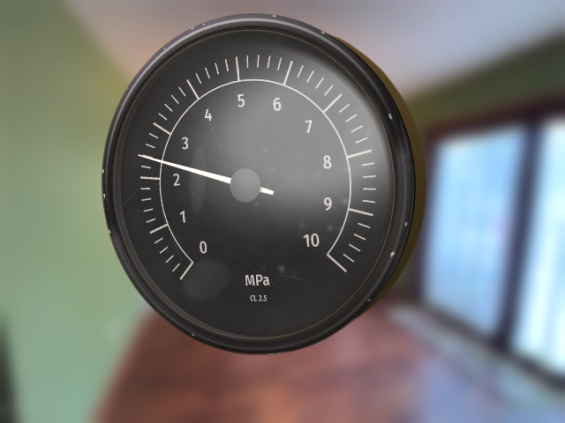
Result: 2.4 MPa
